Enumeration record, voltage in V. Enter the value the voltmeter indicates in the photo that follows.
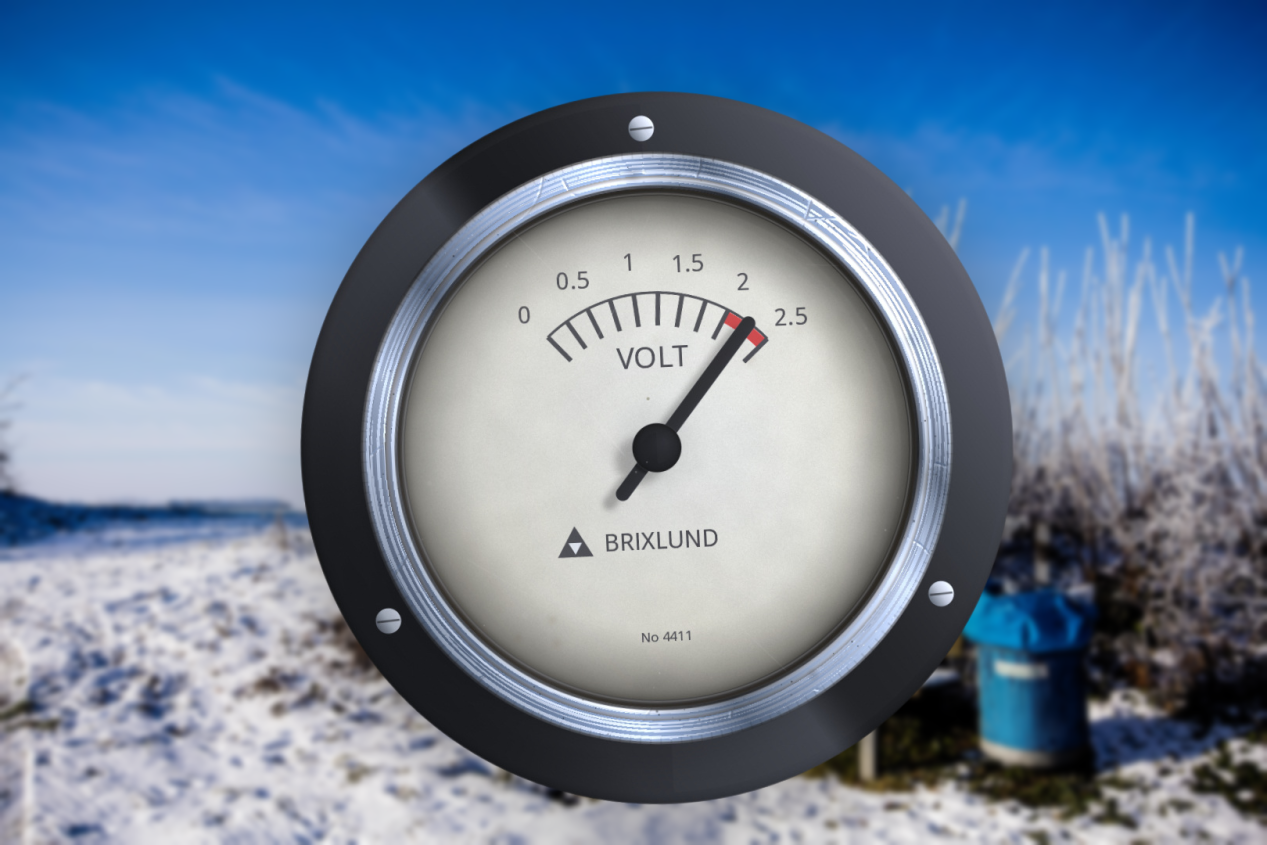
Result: 2.25 V
